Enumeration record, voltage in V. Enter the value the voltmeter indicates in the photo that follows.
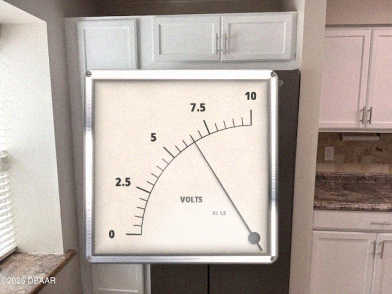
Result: 6.5 V
